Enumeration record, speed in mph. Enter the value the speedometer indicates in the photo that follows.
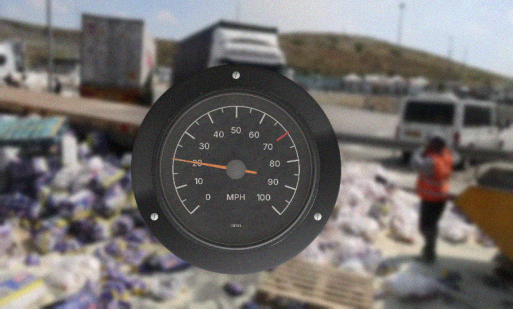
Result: 20 mph
